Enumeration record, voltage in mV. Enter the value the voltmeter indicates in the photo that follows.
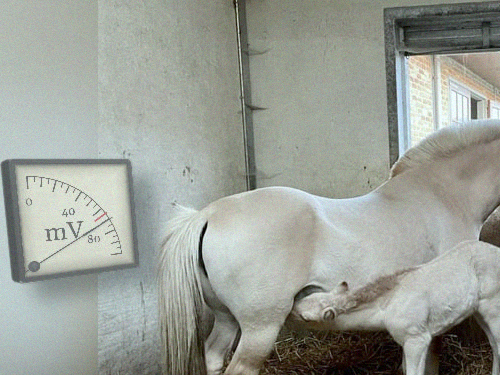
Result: 70 mV
